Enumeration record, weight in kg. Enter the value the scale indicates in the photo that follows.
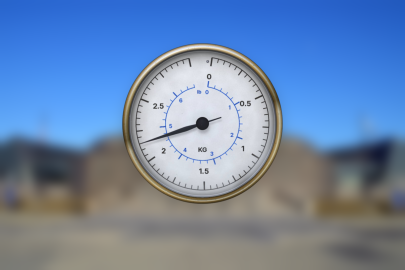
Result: 2.15 kg
